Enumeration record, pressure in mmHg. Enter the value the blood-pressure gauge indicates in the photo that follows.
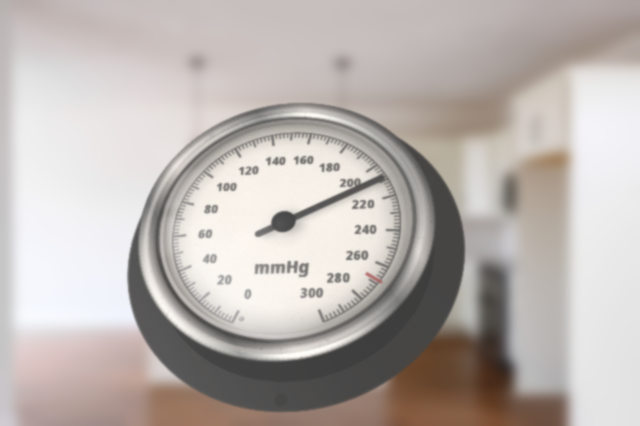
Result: 210 mmHg
